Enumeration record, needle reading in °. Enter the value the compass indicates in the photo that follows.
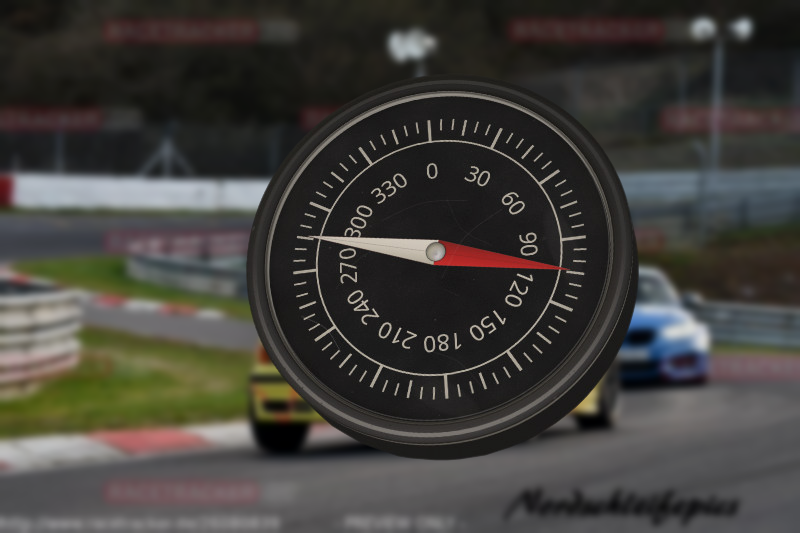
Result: 105 °
